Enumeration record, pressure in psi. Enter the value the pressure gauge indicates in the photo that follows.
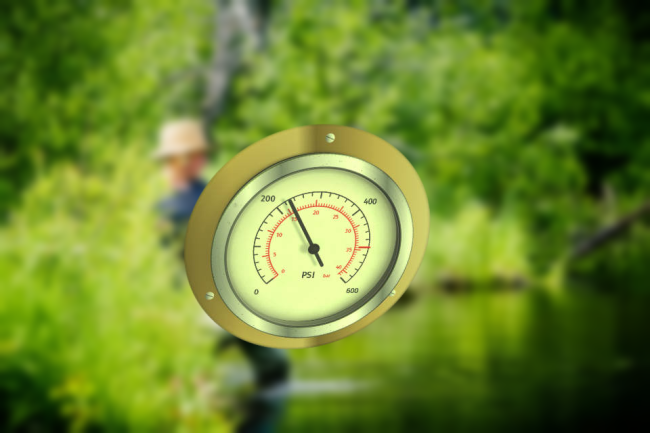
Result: 230 psi
